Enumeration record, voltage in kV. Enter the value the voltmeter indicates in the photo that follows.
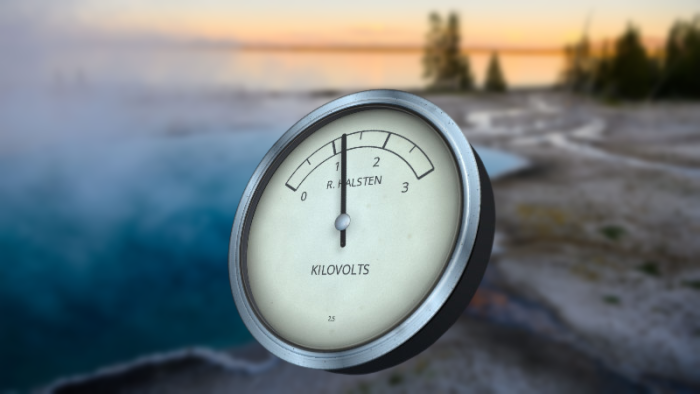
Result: 1.25 kV
